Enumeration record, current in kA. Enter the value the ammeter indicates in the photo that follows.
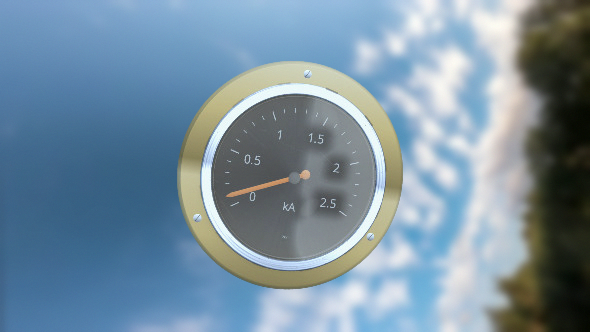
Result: 0.1 kA
